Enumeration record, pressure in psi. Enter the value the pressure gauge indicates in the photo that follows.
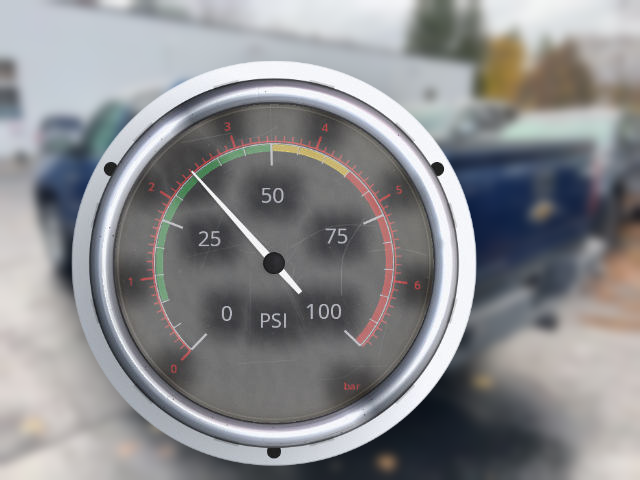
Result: 35 psi
